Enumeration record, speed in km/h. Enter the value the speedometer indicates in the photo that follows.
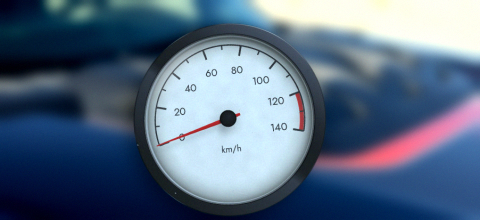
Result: 0 km/h
